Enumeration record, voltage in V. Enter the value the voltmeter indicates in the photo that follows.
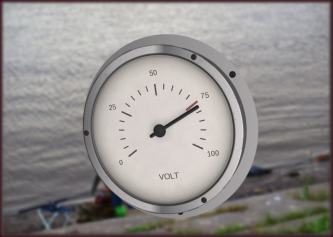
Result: 77.5 V
